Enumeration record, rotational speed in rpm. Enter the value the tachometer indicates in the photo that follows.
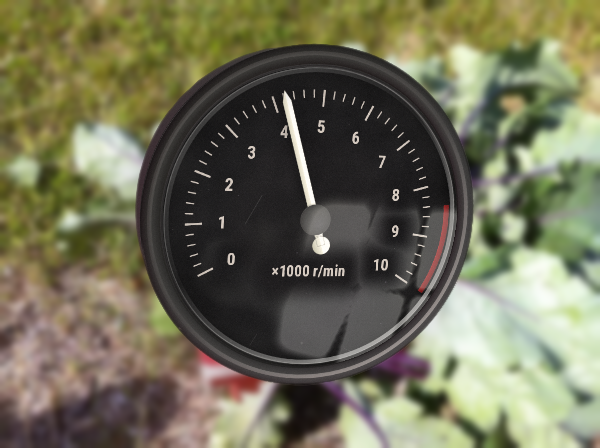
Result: 4200 rpm
